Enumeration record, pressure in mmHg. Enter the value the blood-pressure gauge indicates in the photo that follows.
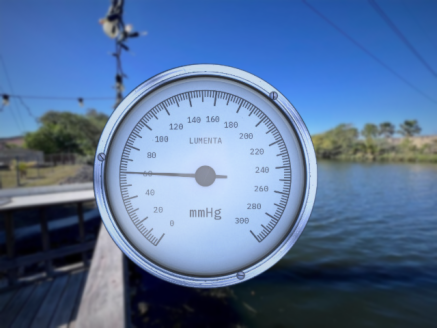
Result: 60 mmHg
